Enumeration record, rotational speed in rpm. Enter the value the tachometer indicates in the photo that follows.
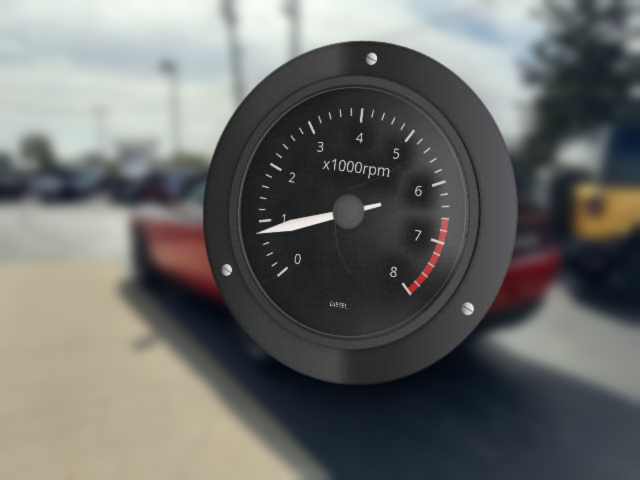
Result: 800 rpm
